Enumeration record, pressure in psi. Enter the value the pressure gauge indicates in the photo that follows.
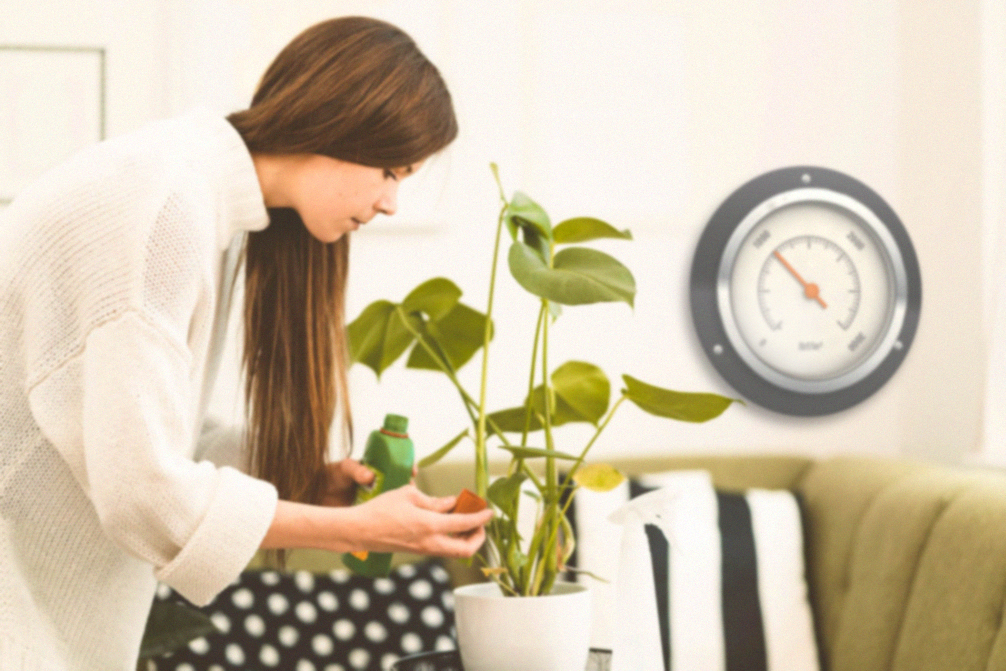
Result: 1000 psi
